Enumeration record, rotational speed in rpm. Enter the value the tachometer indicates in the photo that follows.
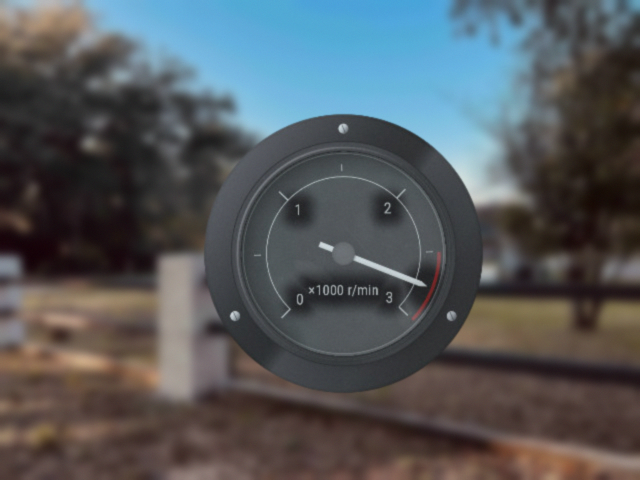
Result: 2750 rpm
